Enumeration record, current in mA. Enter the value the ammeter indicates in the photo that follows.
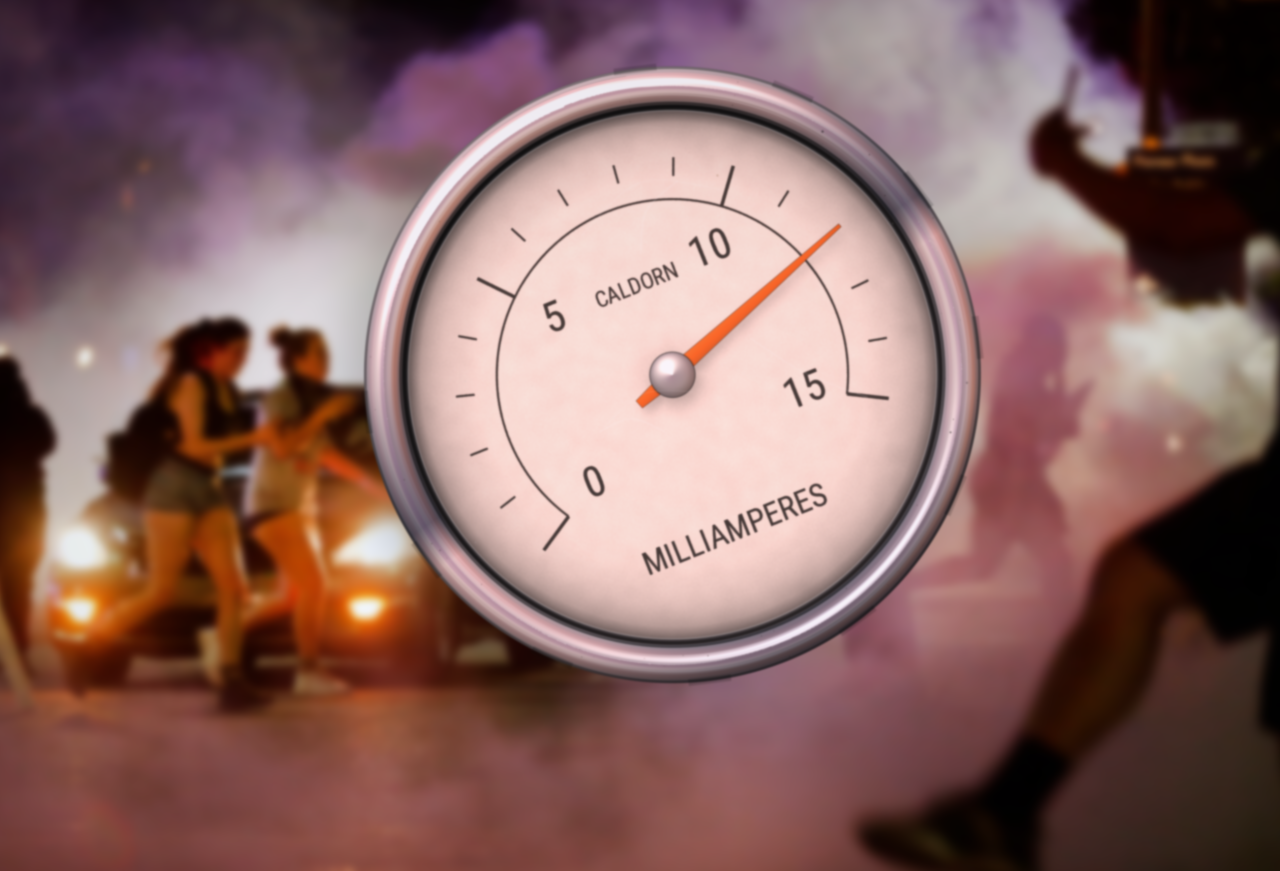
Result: 12 mA
